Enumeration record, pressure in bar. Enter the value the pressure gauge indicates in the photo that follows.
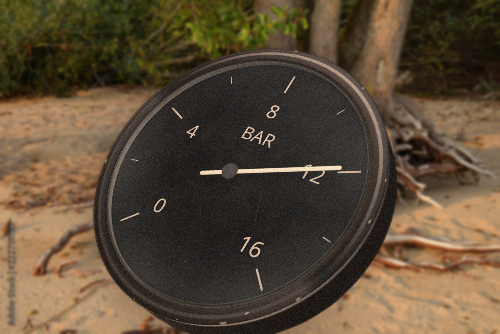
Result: 12 bar
